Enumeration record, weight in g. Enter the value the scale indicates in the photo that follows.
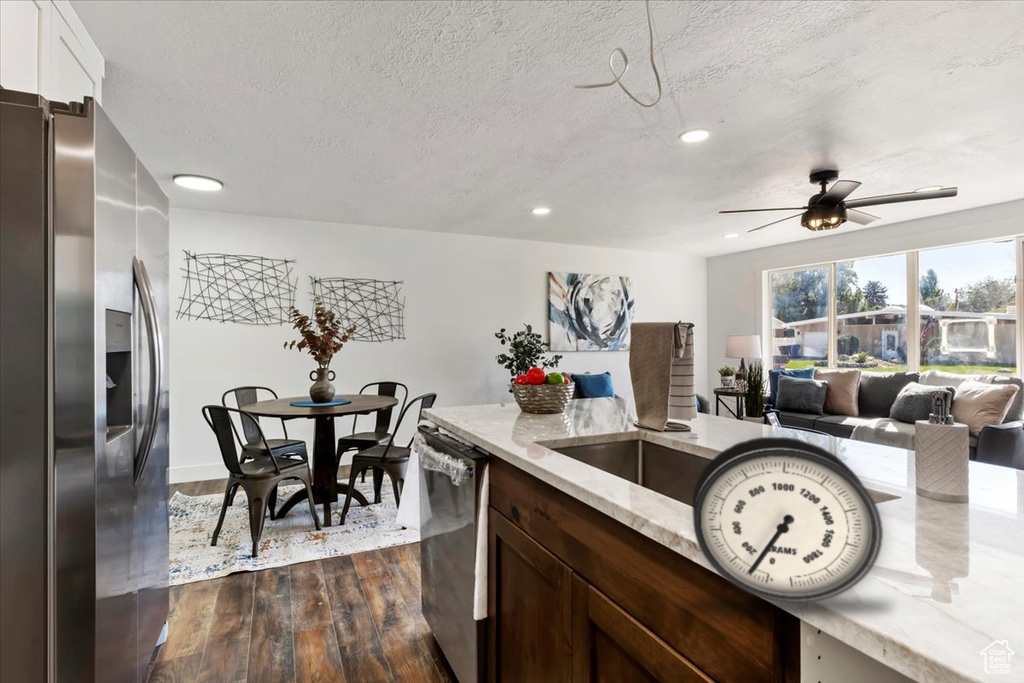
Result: 100 g
